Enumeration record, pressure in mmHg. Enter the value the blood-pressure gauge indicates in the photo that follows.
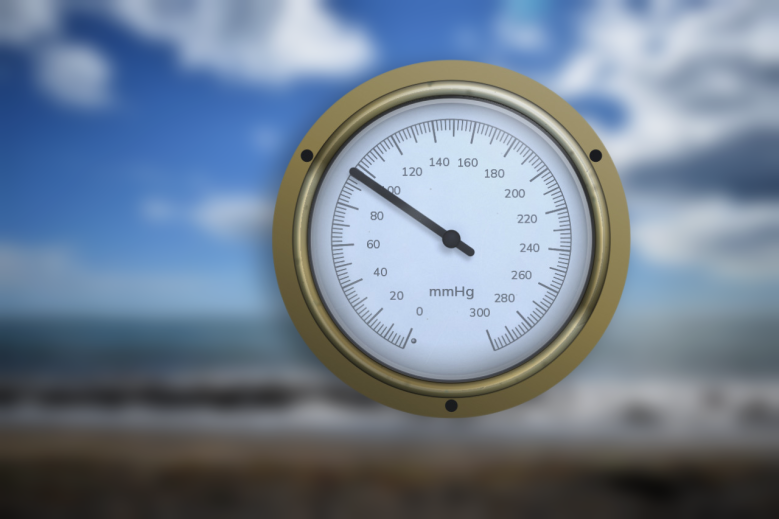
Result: 96 mmHg
